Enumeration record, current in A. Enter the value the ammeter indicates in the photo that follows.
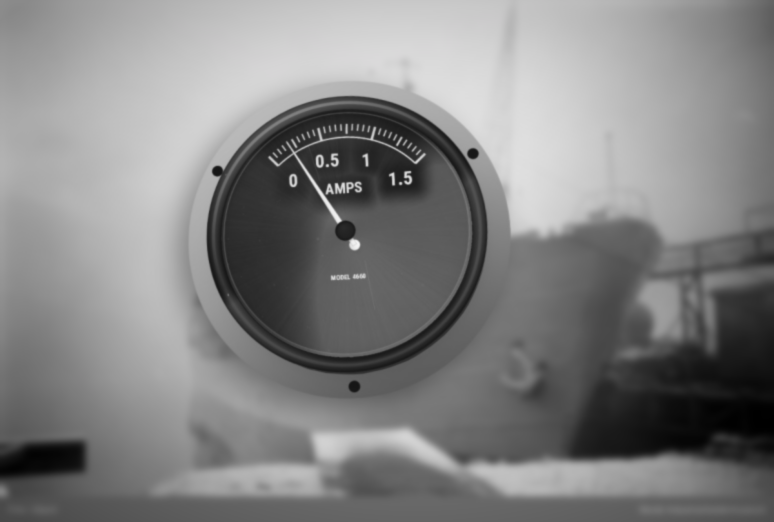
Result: 0.2 A
